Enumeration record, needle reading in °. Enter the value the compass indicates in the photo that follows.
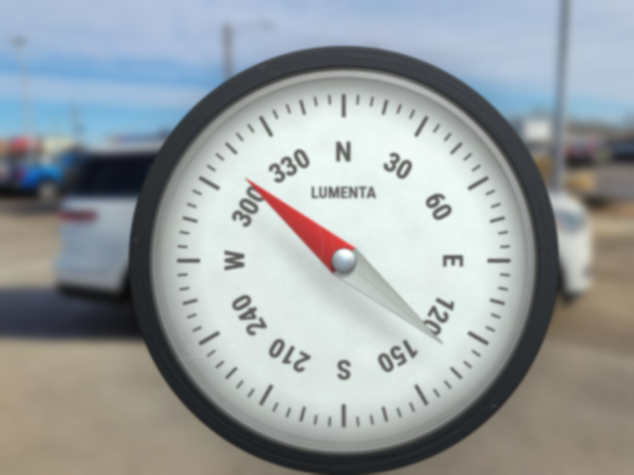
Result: 310 °
